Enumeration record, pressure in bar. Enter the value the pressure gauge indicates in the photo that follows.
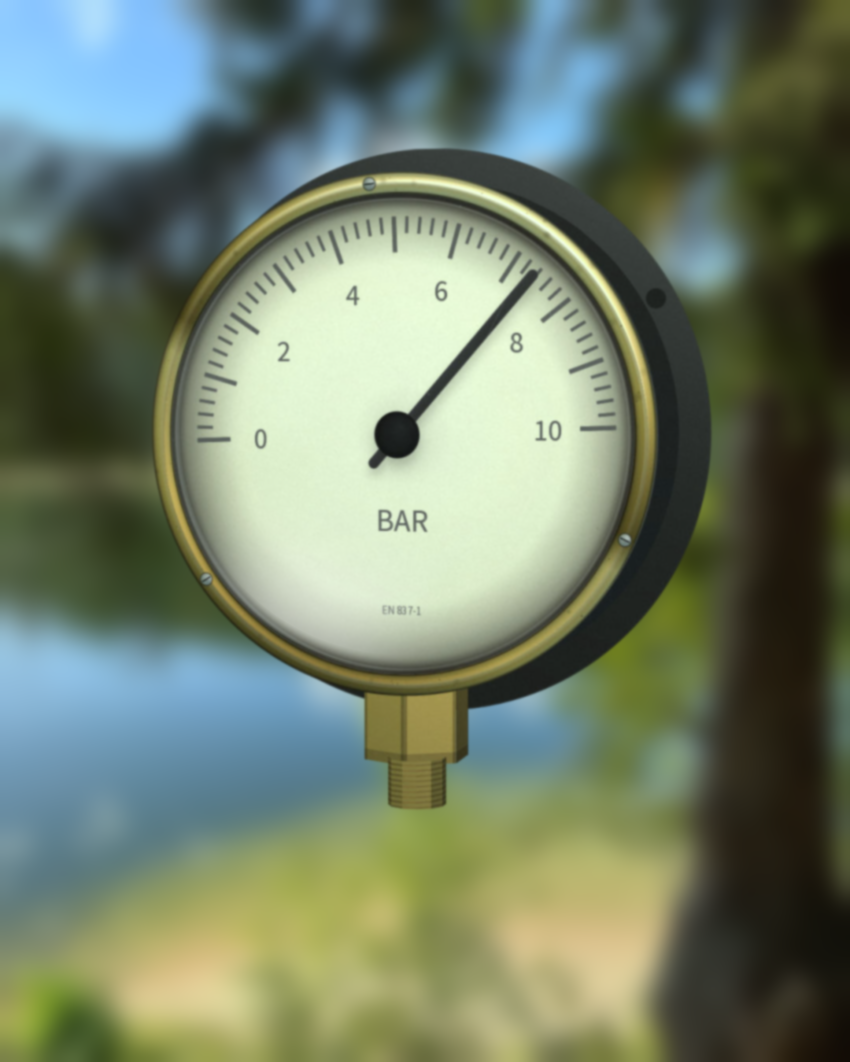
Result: 7.4 bar
